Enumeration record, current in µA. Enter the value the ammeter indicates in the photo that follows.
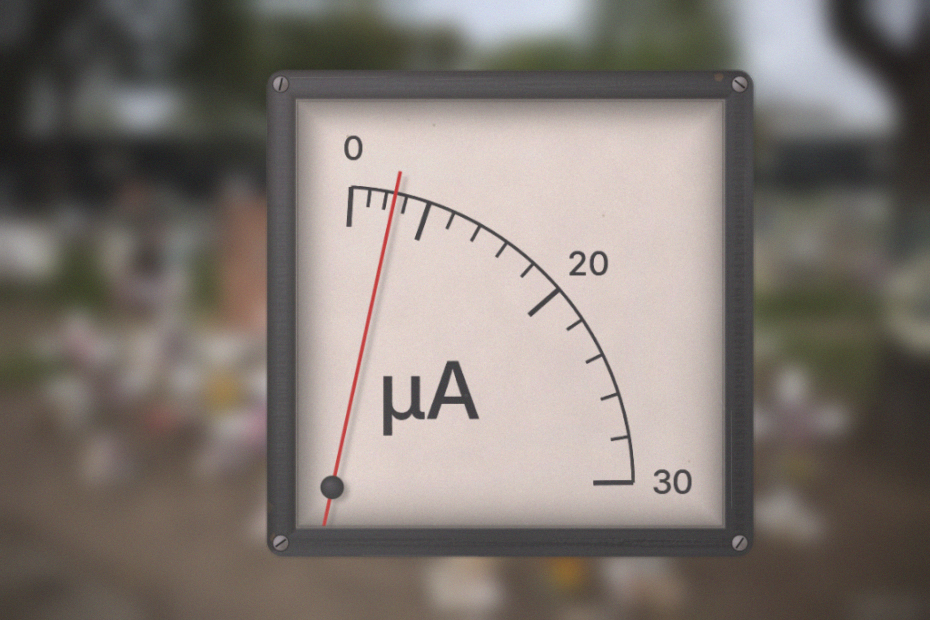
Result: 7 µA
